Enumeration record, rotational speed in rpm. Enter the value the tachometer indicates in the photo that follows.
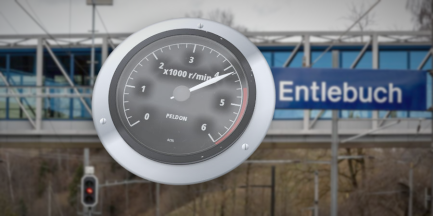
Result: 4200 rpm
